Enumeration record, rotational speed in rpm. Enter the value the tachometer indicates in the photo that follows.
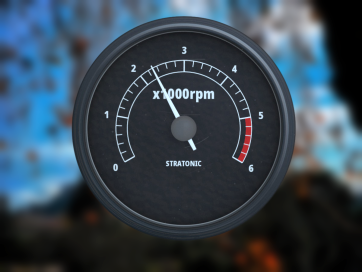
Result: 2300 rpm
